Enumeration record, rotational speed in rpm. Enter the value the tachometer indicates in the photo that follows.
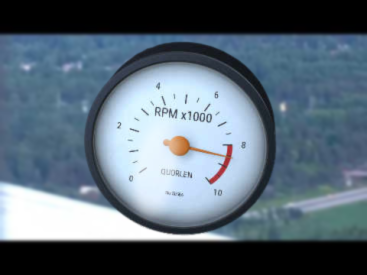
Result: 8500 rpm
